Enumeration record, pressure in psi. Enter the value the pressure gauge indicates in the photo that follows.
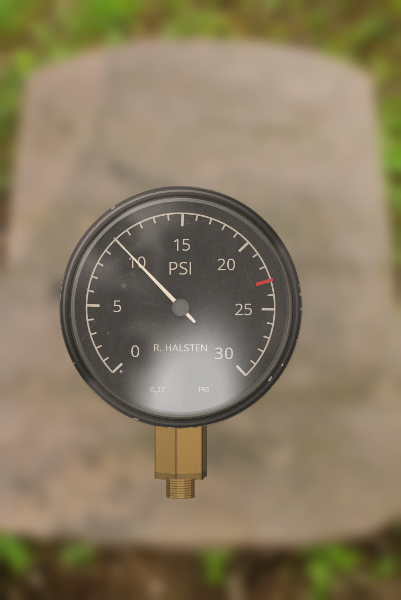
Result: 10 psi
